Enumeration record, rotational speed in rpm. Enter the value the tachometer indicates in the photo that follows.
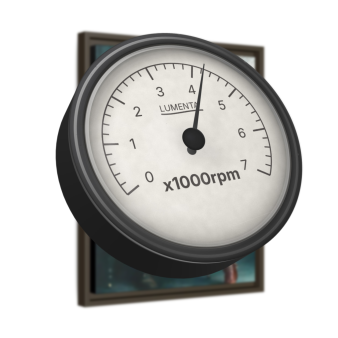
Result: 4200 rpm
